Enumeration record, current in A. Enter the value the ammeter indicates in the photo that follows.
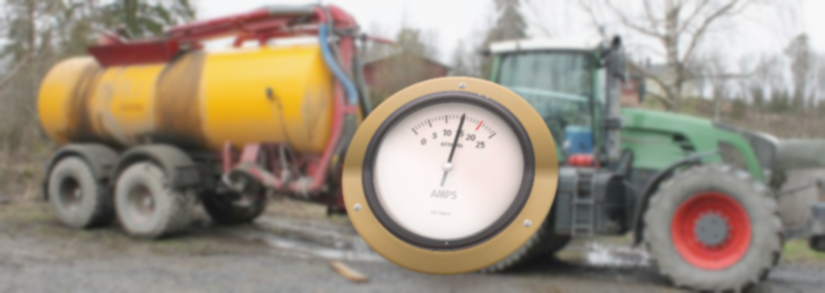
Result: 15 A
